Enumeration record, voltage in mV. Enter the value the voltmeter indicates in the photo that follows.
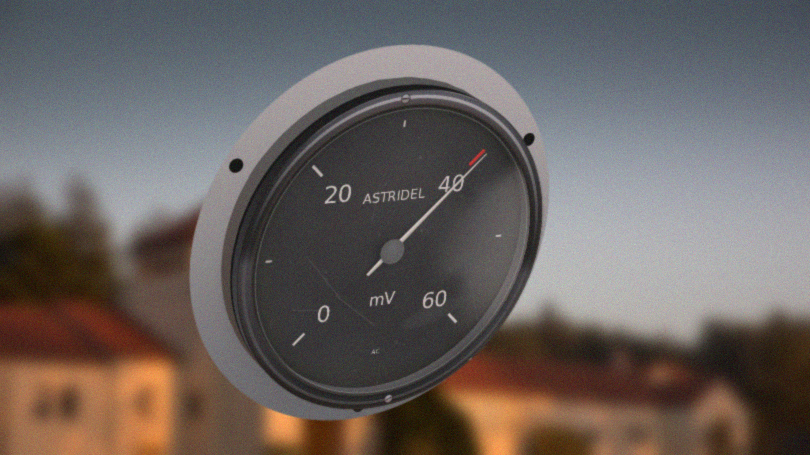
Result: 40 mV
